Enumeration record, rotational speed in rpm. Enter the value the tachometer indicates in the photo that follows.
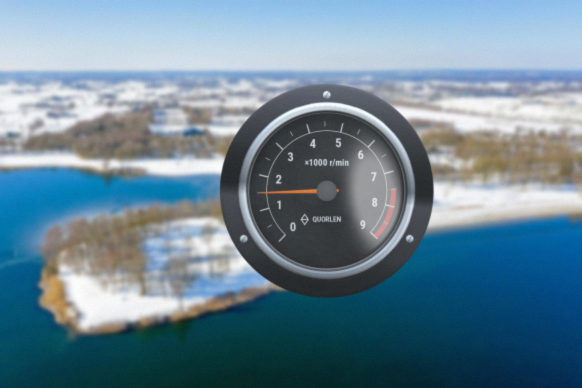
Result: 1500 rpm
